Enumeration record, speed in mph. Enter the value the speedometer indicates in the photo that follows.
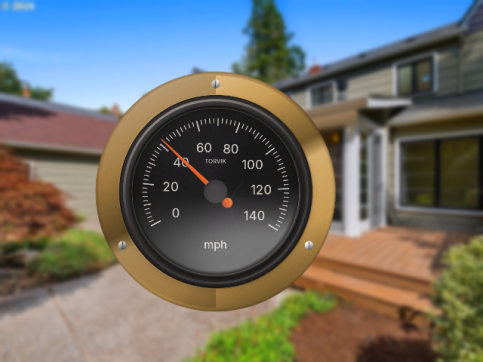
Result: 42 mph
